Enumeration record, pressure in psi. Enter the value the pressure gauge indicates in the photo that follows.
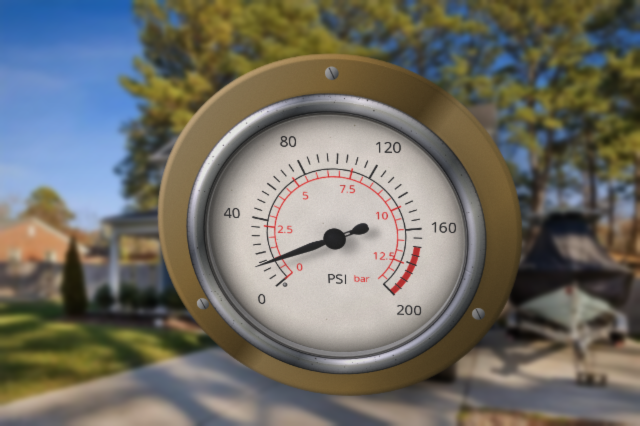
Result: 15 psi
